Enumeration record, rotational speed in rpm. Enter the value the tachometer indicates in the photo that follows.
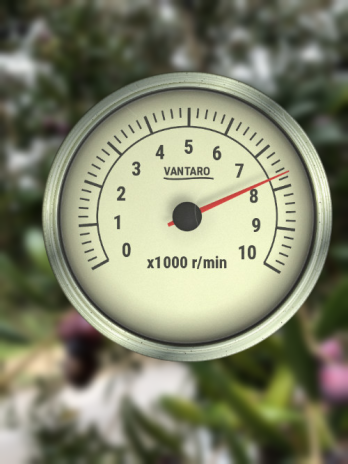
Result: 7700 rpm
